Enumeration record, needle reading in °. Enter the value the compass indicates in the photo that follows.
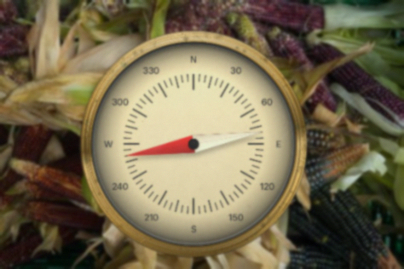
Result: 260 °
